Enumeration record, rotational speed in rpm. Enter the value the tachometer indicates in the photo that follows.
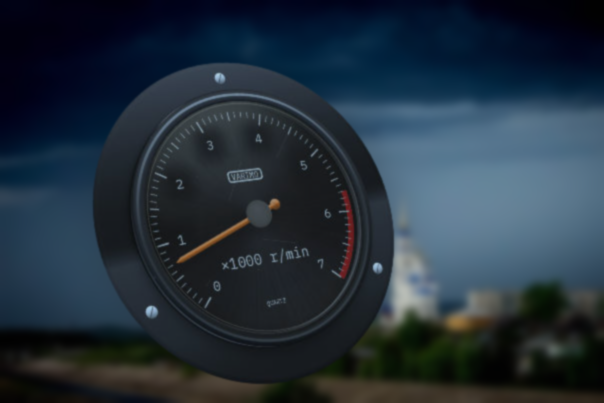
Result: 700 rpm
